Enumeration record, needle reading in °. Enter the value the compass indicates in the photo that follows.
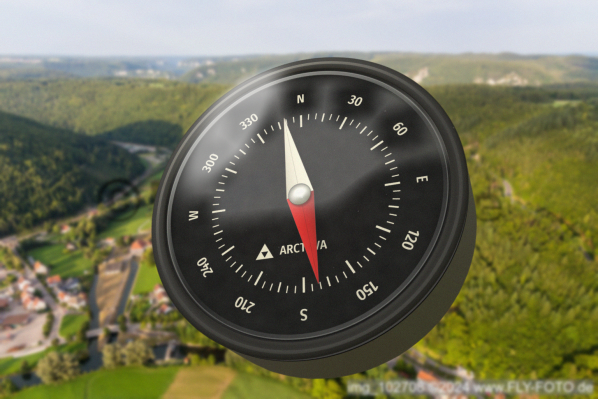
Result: 170 °
